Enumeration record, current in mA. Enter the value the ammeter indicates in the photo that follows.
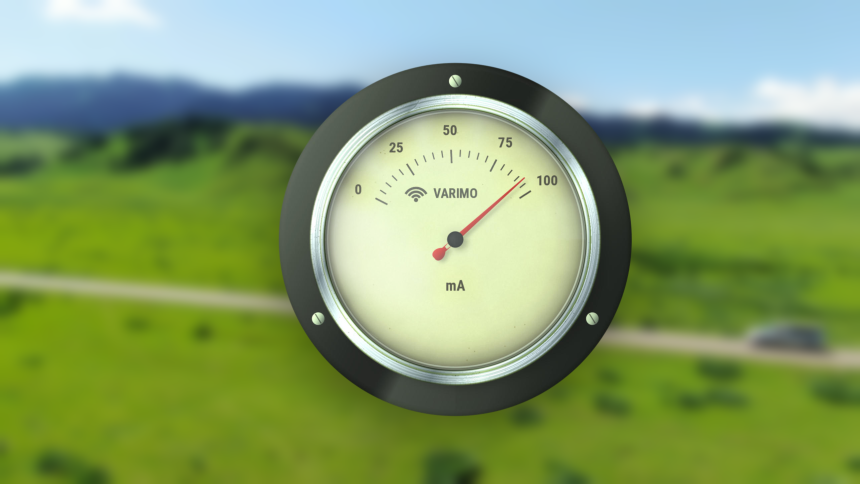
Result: 92.5 mA
